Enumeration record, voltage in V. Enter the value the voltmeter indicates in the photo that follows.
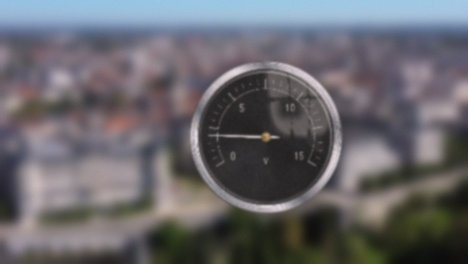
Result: 2 V
